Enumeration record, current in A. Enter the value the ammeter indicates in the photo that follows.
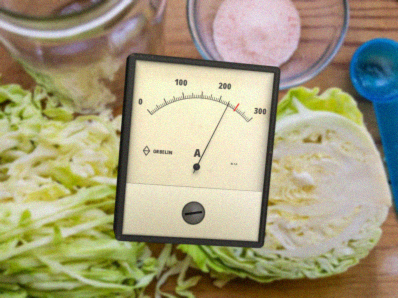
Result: 225 A
